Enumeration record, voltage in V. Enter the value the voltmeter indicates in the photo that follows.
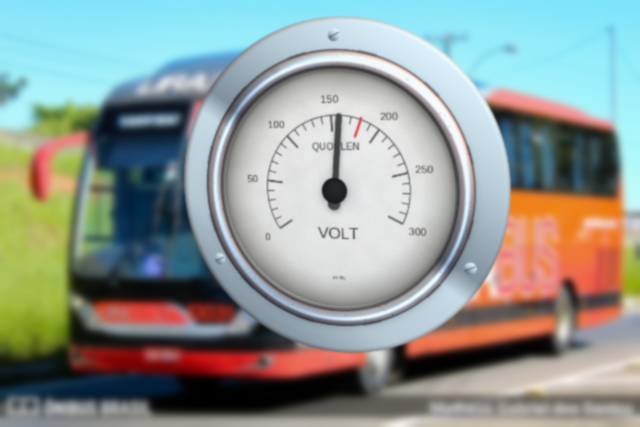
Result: 160 V
